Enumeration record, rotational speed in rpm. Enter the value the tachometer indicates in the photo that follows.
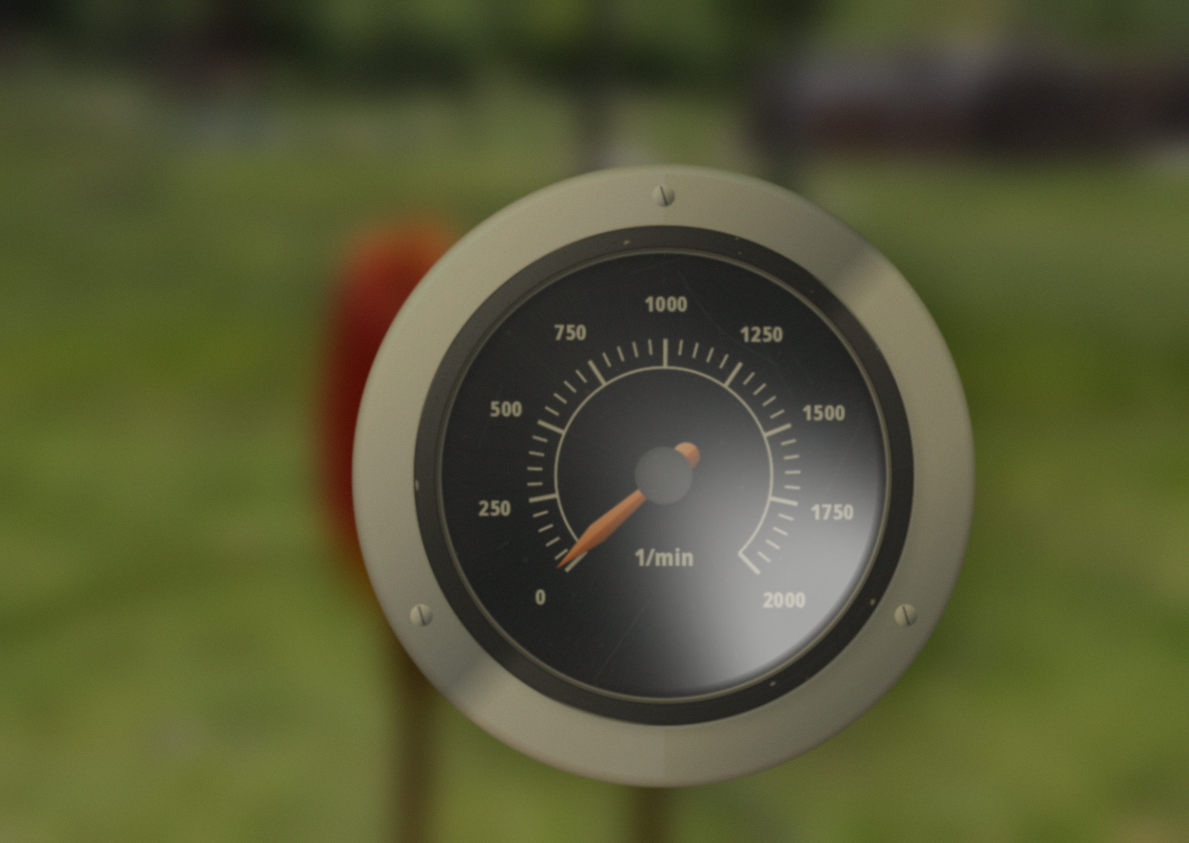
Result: 25 rpm
